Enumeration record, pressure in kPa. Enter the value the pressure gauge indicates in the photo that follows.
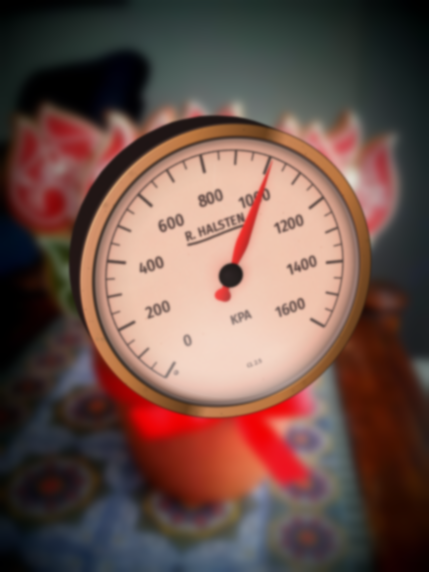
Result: 1000 kPa
